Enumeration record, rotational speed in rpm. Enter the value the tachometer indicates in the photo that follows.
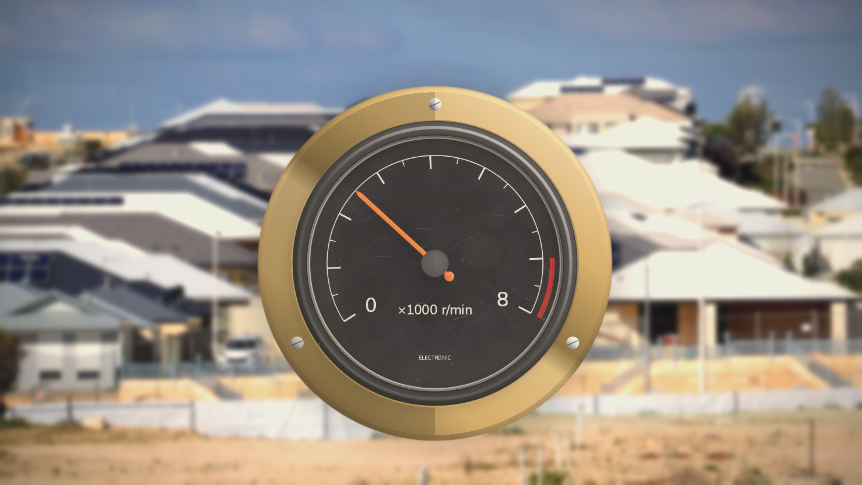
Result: 2500 rpm
